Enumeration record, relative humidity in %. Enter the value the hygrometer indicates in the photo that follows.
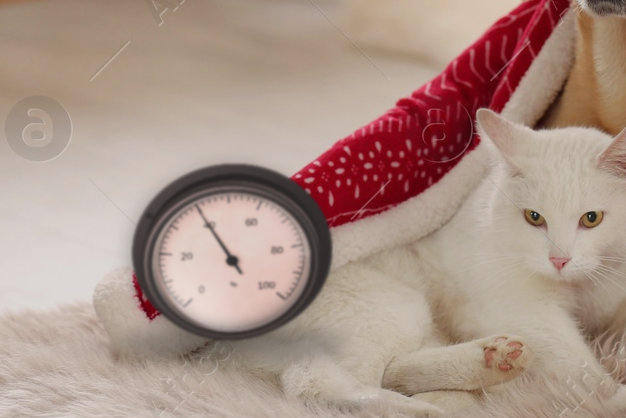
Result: 40 %
